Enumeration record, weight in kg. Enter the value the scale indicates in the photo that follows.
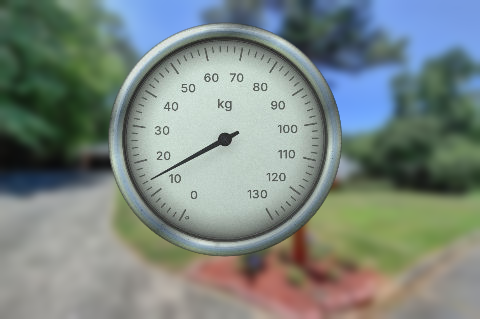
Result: 14 kg
